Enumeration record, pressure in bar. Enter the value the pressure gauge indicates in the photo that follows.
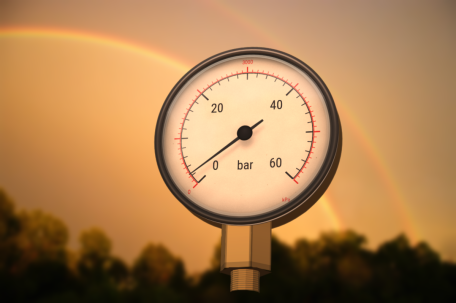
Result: 2 bar
